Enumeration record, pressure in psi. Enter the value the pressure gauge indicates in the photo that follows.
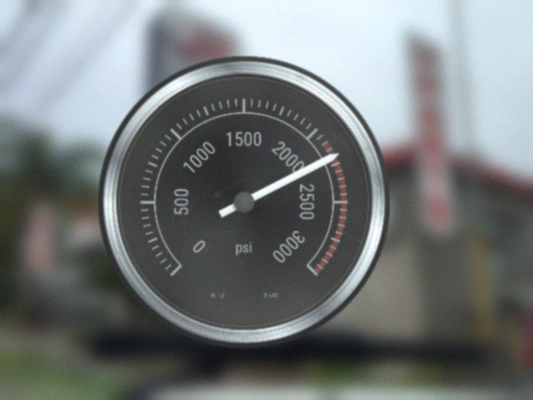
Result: 2200 psi
